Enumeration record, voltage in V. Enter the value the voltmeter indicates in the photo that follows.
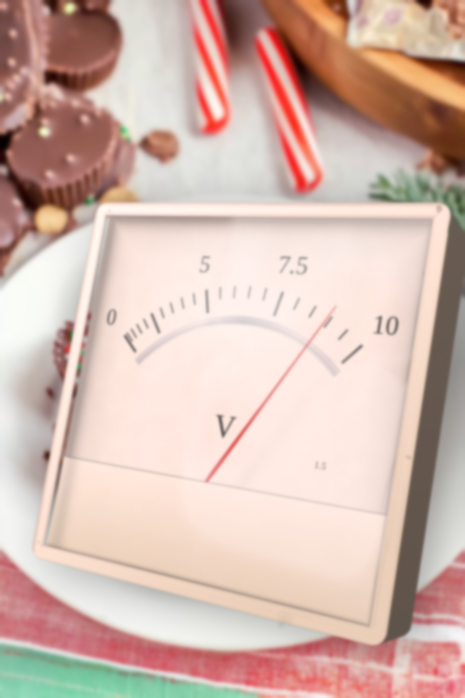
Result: 9 V
